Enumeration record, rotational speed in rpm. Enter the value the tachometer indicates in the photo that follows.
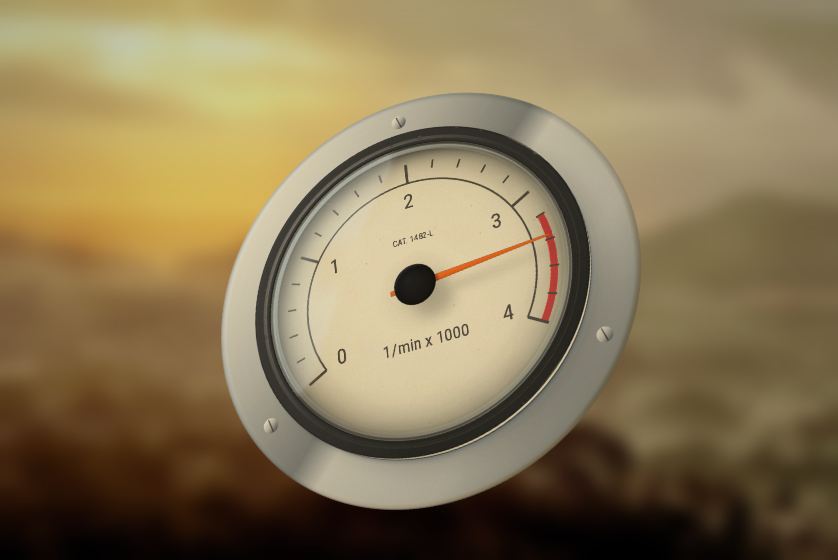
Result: 3400 rpm
